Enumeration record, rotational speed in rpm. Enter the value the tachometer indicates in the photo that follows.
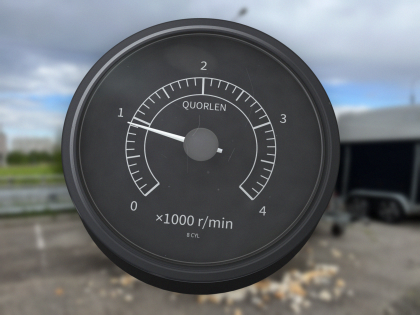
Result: 900 rpm
